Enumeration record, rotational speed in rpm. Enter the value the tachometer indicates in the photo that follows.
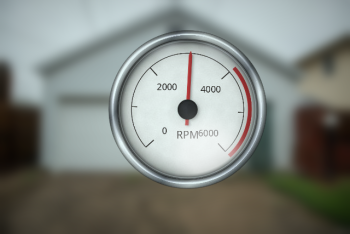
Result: 3000 rpm
